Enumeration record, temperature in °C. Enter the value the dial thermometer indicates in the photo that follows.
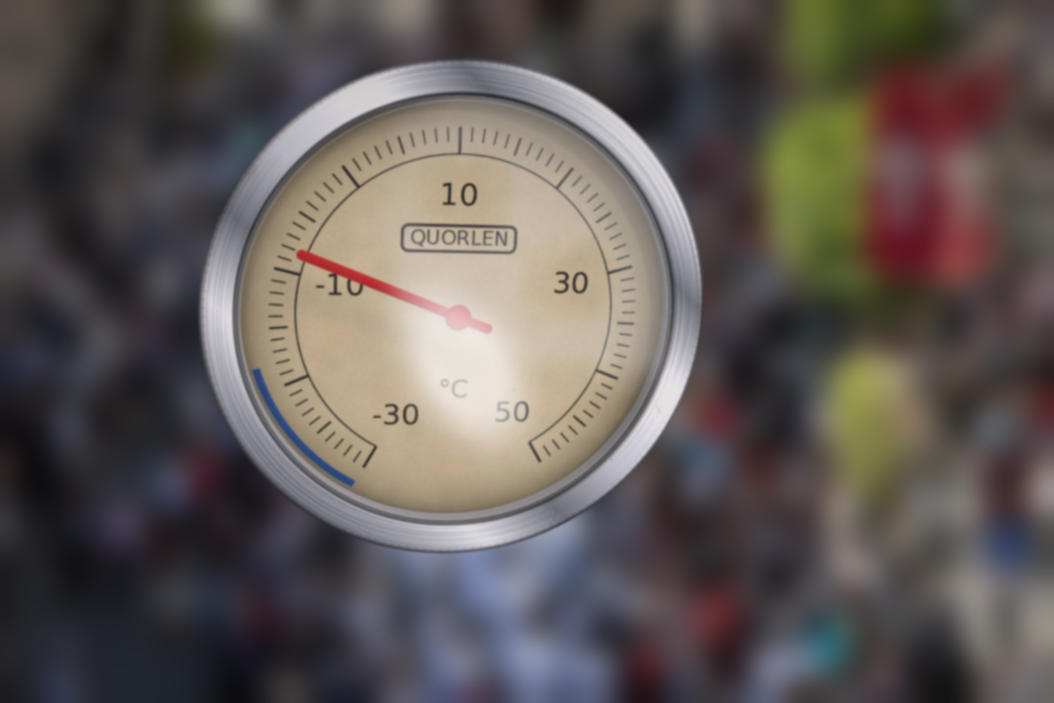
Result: -8 °C
